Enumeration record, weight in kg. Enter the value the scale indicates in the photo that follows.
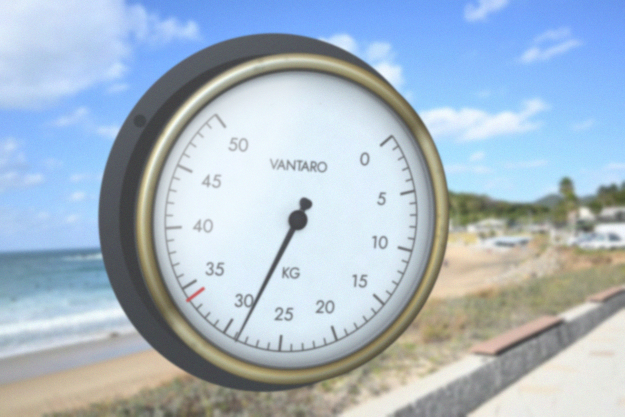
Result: 29 kg
